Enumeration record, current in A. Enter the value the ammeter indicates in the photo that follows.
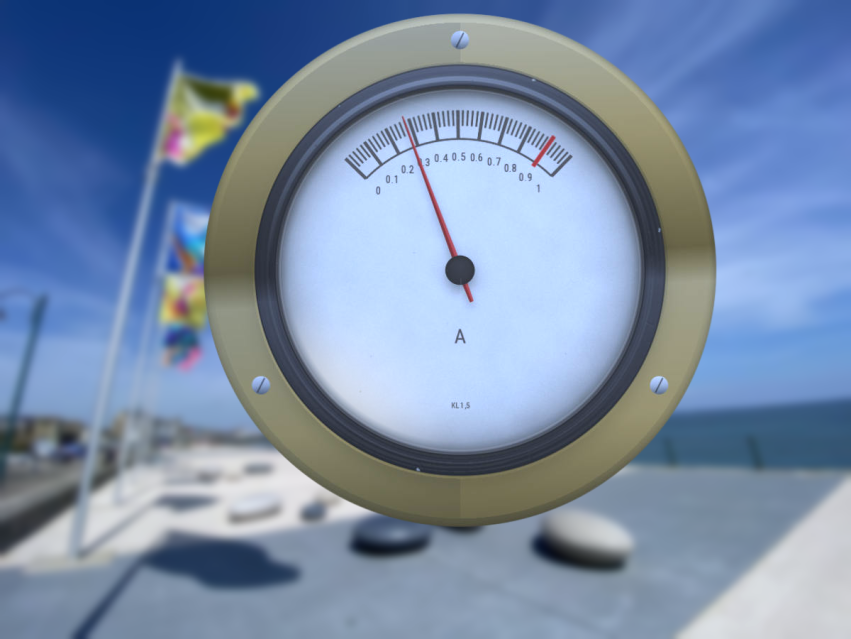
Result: 0.28 A
